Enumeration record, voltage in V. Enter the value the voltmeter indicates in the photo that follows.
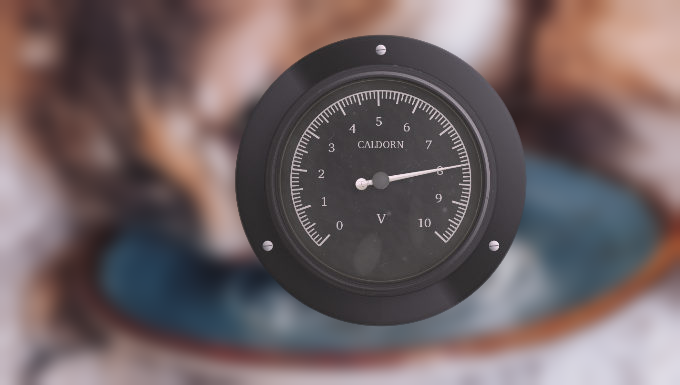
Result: 8 V
